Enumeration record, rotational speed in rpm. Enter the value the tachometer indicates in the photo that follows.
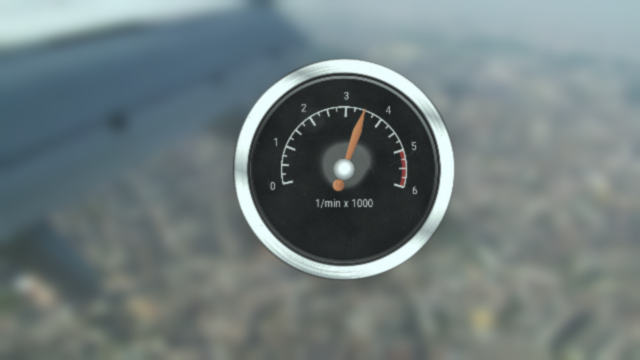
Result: 3500 rpm
